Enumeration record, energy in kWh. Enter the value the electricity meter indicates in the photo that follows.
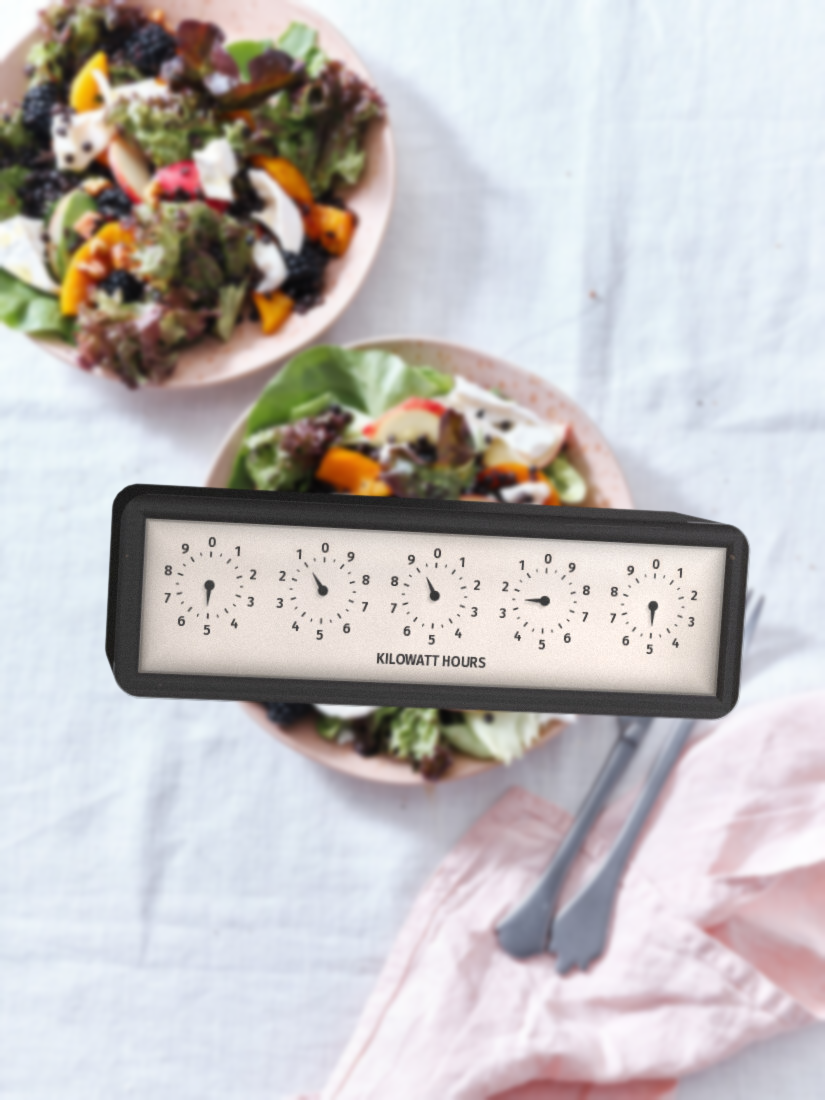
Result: 50925 kWh
